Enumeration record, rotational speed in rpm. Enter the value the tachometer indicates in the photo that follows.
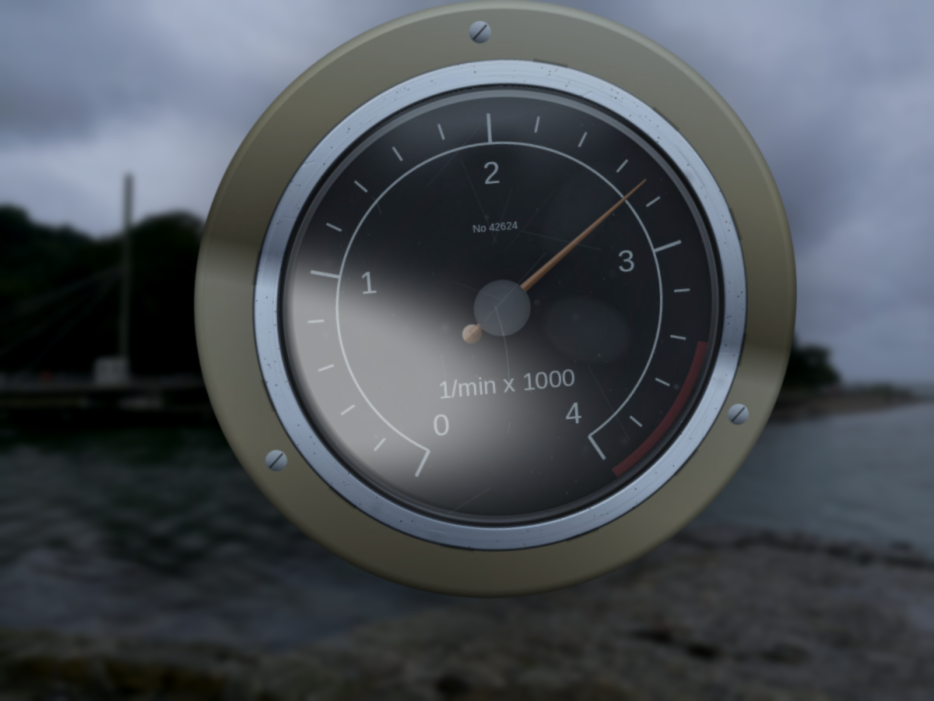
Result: 2700 rpm
